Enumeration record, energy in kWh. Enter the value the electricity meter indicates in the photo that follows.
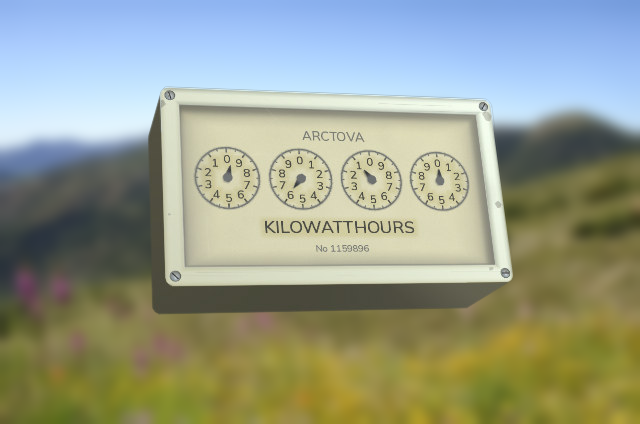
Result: 9610 kWh
